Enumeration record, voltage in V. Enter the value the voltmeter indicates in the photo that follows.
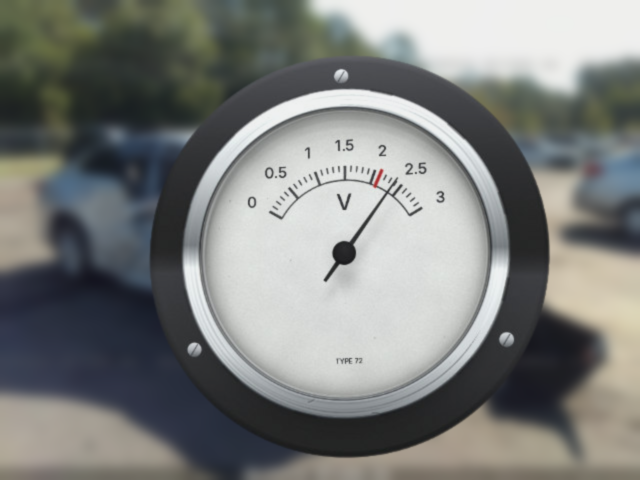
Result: 2.4 V
